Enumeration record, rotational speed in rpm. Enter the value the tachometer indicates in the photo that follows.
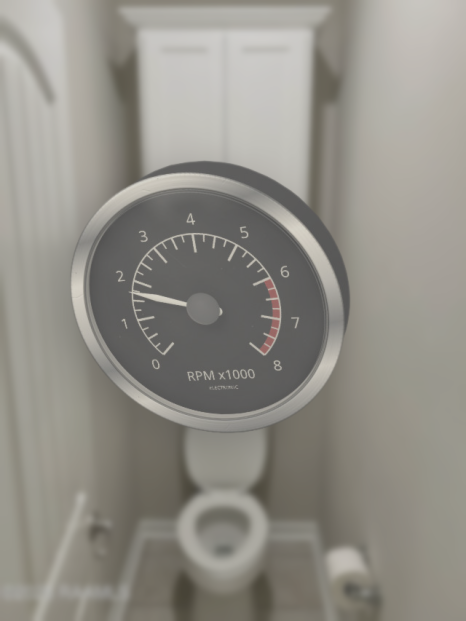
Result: 1750 rpm
